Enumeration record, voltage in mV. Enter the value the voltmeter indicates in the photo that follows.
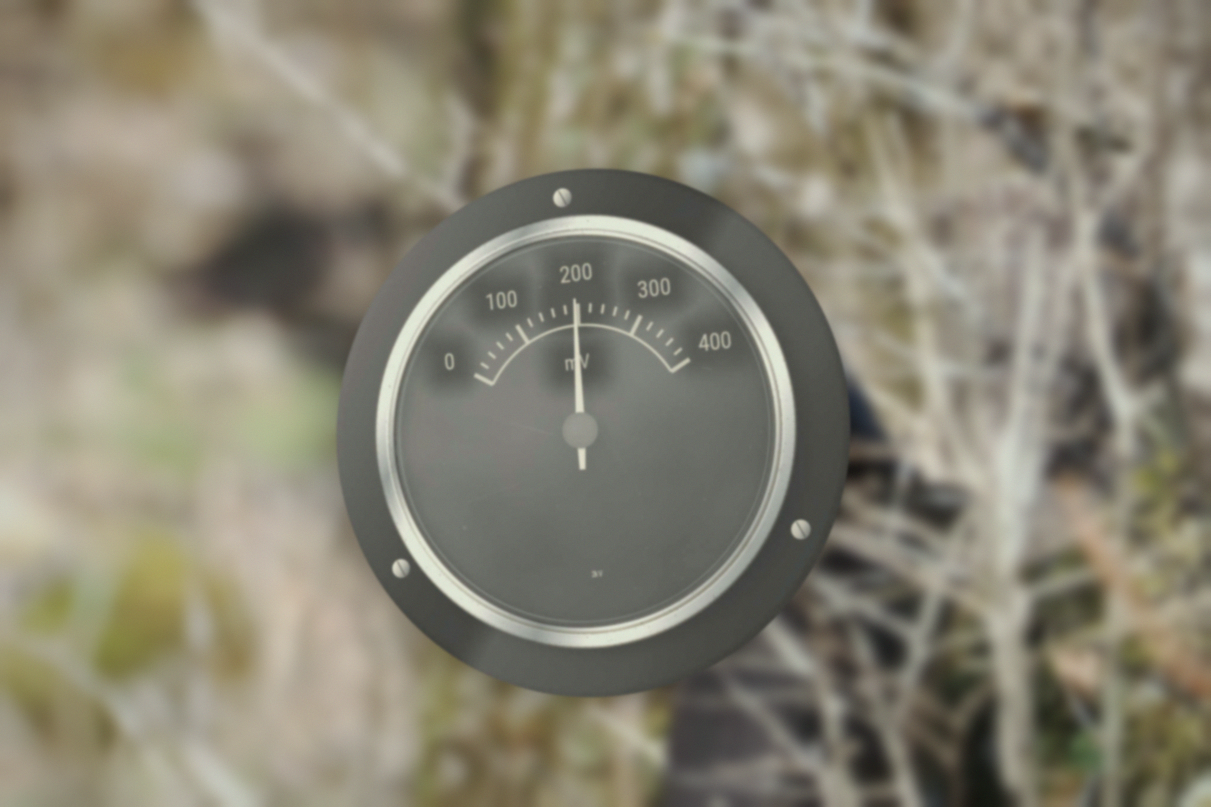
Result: 200 mV
